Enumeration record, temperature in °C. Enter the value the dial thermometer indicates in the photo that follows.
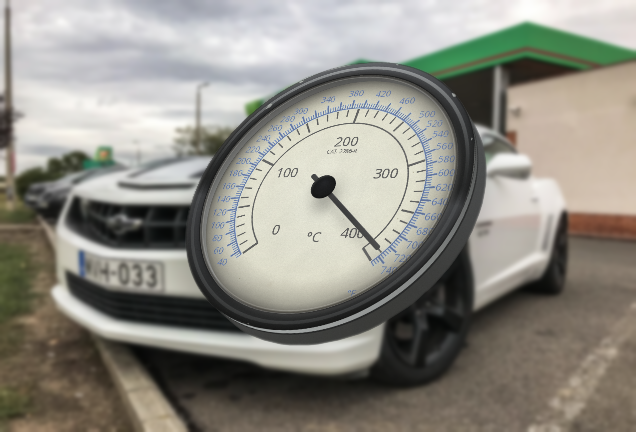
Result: 390 °C
